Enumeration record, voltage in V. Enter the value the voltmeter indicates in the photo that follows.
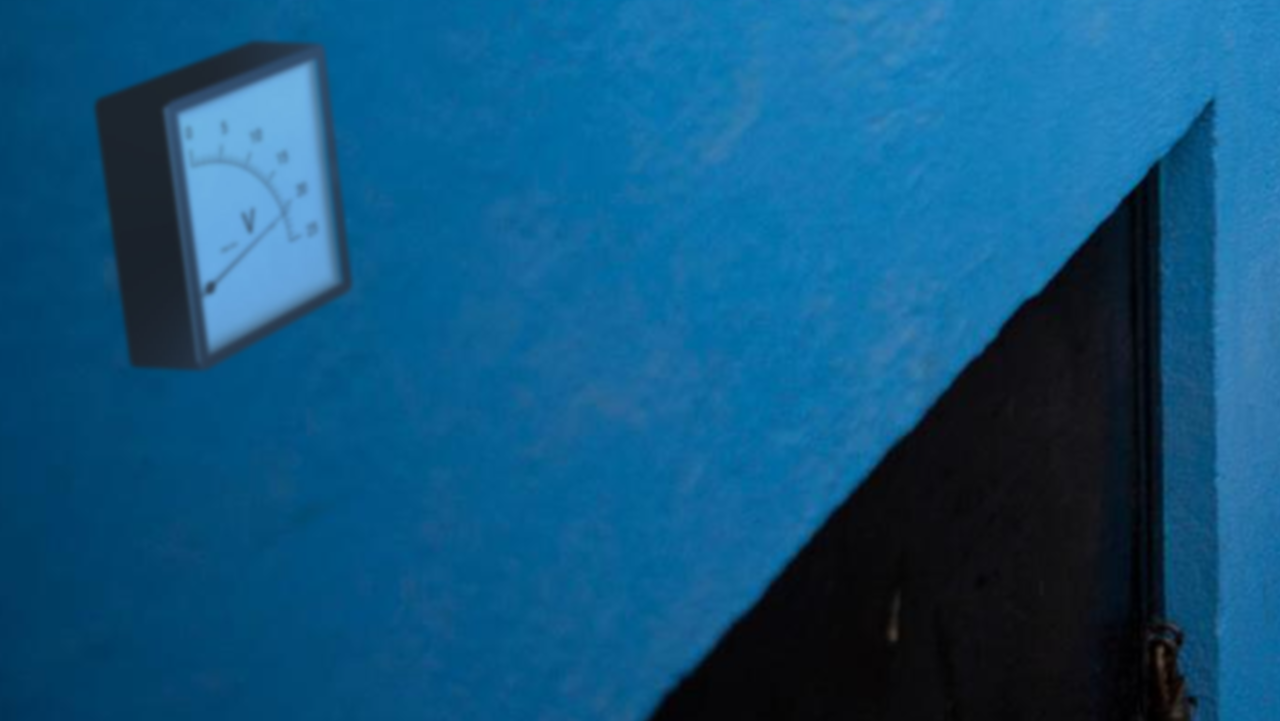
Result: 20 V
